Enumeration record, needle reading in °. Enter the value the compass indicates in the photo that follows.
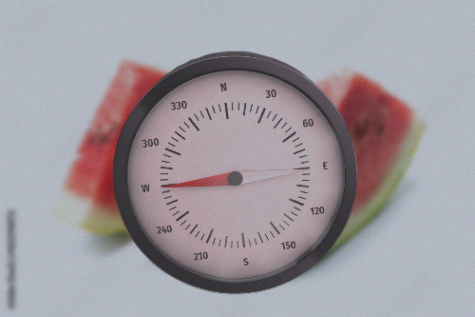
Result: 270 °
